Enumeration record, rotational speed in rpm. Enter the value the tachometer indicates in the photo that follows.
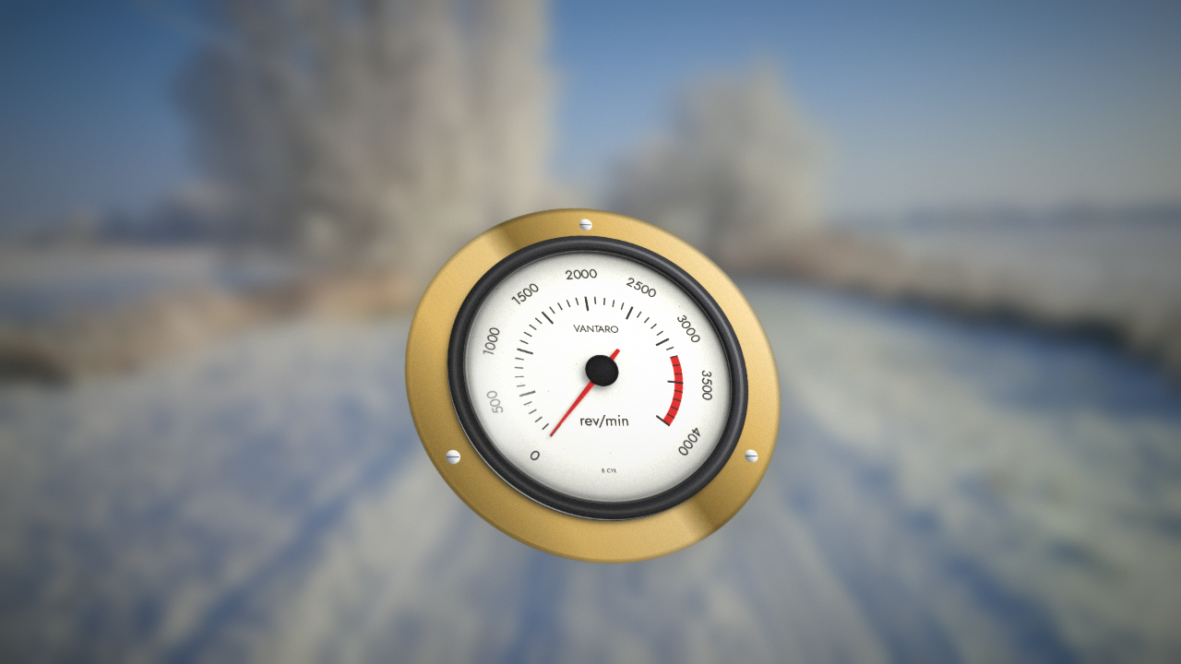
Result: 0 rpm
